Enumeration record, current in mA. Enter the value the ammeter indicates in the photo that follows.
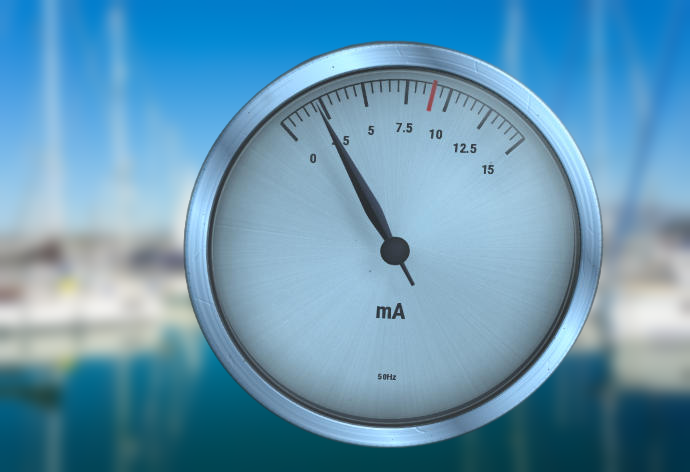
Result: 2.25 mA
